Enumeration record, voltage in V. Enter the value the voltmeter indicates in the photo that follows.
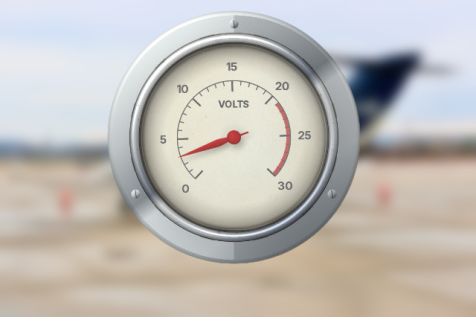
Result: 3 V
